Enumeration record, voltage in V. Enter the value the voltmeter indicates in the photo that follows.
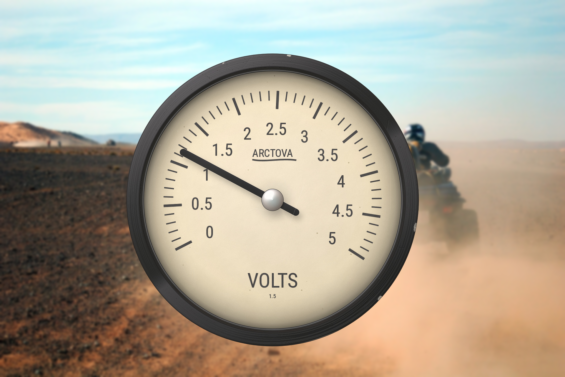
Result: 1.15 V
